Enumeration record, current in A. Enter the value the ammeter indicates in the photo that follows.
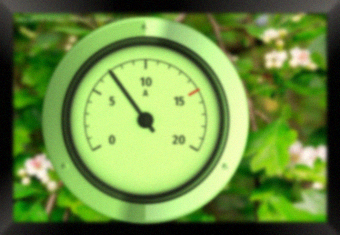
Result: 7 A
